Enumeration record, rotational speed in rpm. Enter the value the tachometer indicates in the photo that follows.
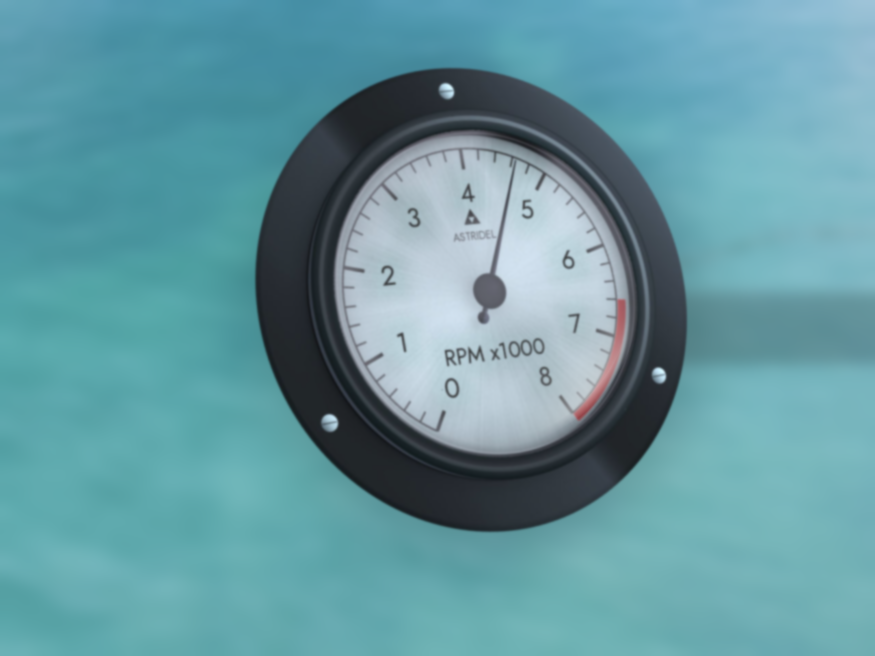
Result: 4600 rpm
